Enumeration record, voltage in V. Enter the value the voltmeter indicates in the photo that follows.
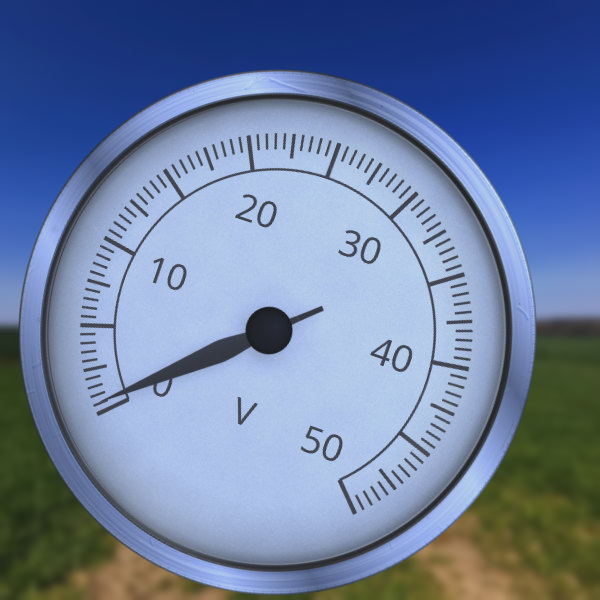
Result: 0.5 V
